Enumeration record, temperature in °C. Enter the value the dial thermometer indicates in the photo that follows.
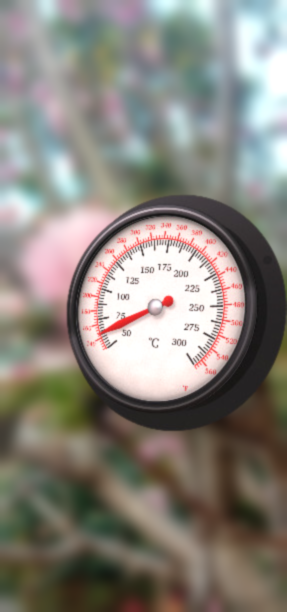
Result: 62.5 °C
